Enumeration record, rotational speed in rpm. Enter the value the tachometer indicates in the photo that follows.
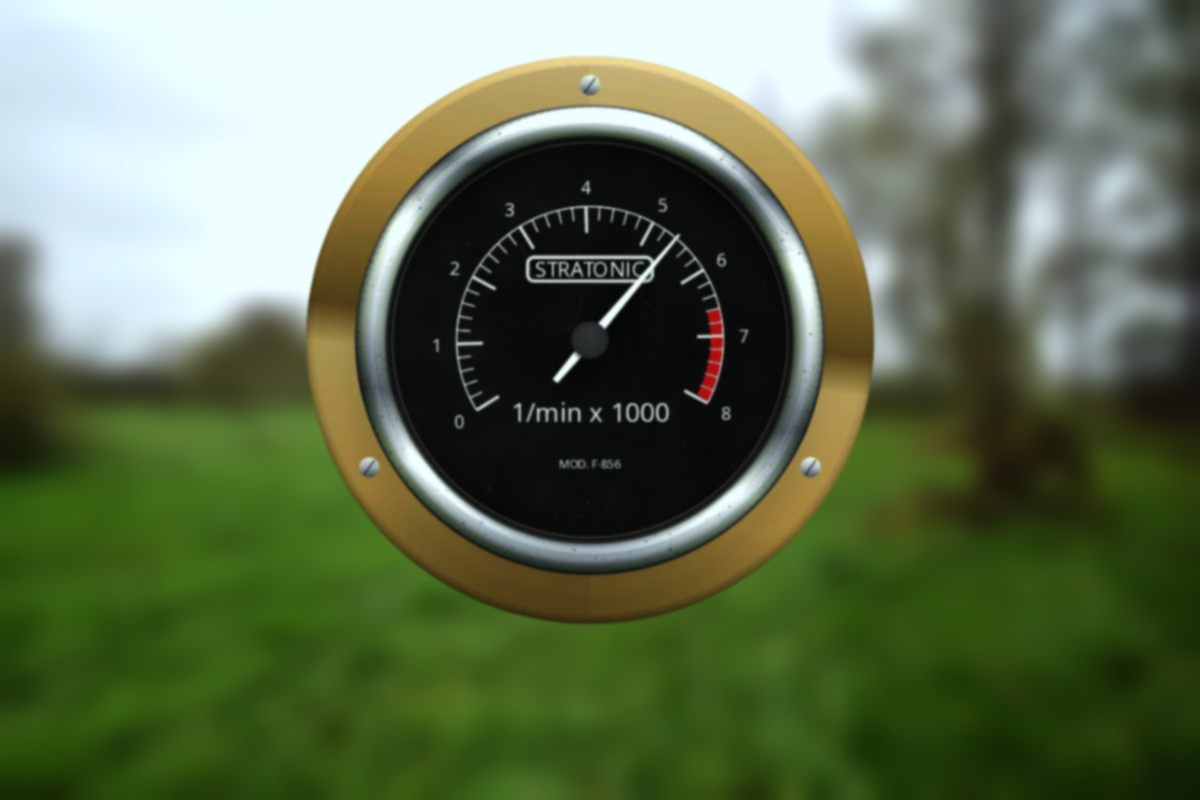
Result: 5400 rpm
